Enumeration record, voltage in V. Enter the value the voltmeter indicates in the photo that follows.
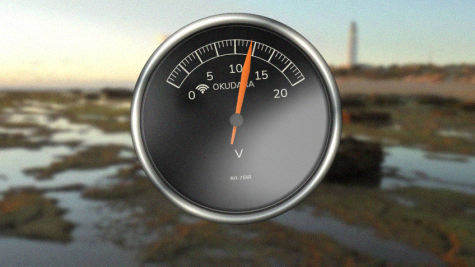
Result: 12 V
